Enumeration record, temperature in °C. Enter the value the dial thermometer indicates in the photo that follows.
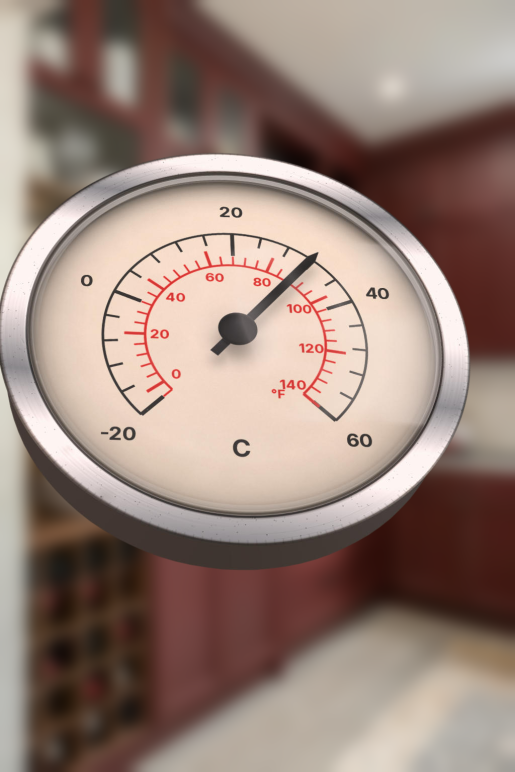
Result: 32 °C
